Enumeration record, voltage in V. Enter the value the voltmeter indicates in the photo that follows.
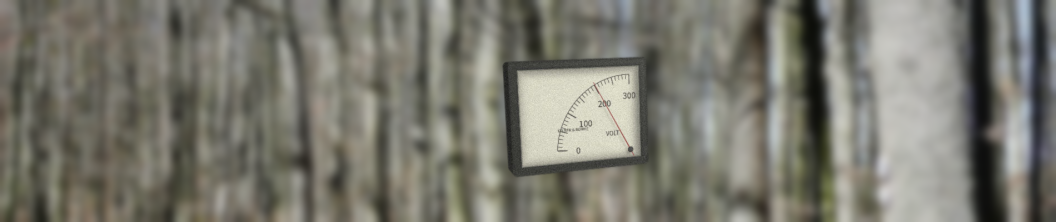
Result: 200 V
